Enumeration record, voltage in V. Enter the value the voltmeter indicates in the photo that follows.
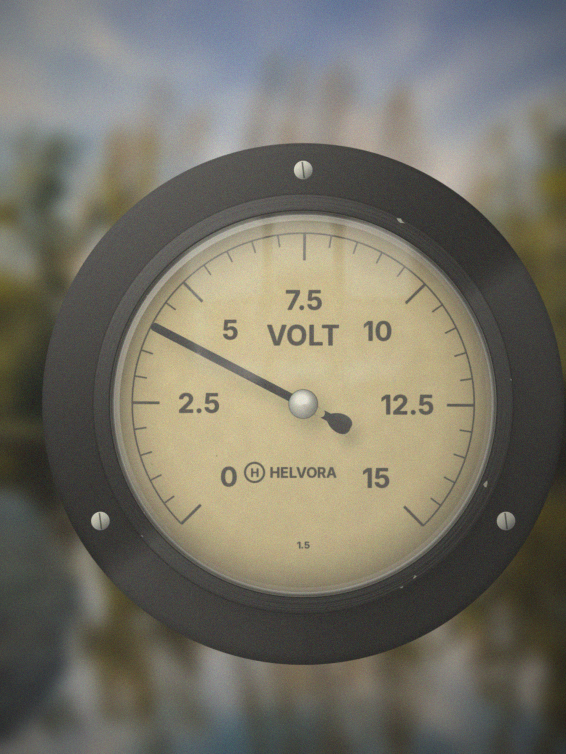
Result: 4 V
